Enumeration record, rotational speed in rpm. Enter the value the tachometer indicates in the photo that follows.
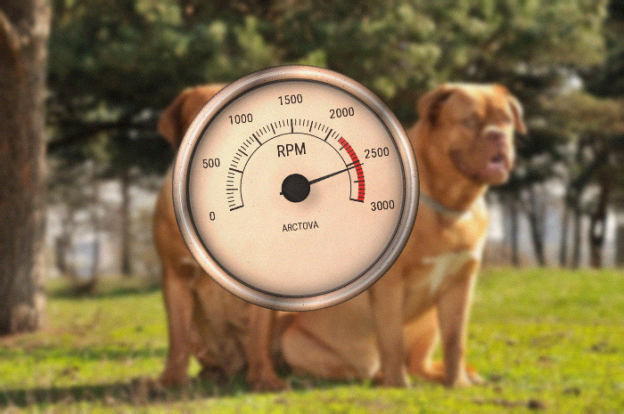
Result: 2550 rpm
